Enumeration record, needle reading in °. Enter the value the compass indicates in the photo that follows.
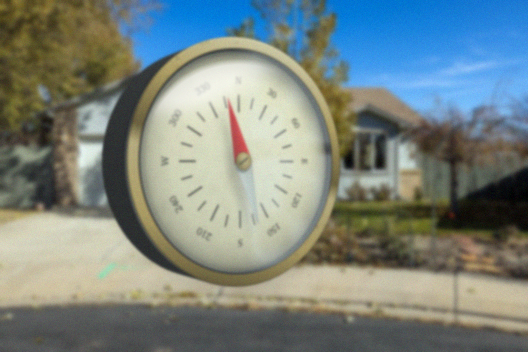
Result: 345 °
